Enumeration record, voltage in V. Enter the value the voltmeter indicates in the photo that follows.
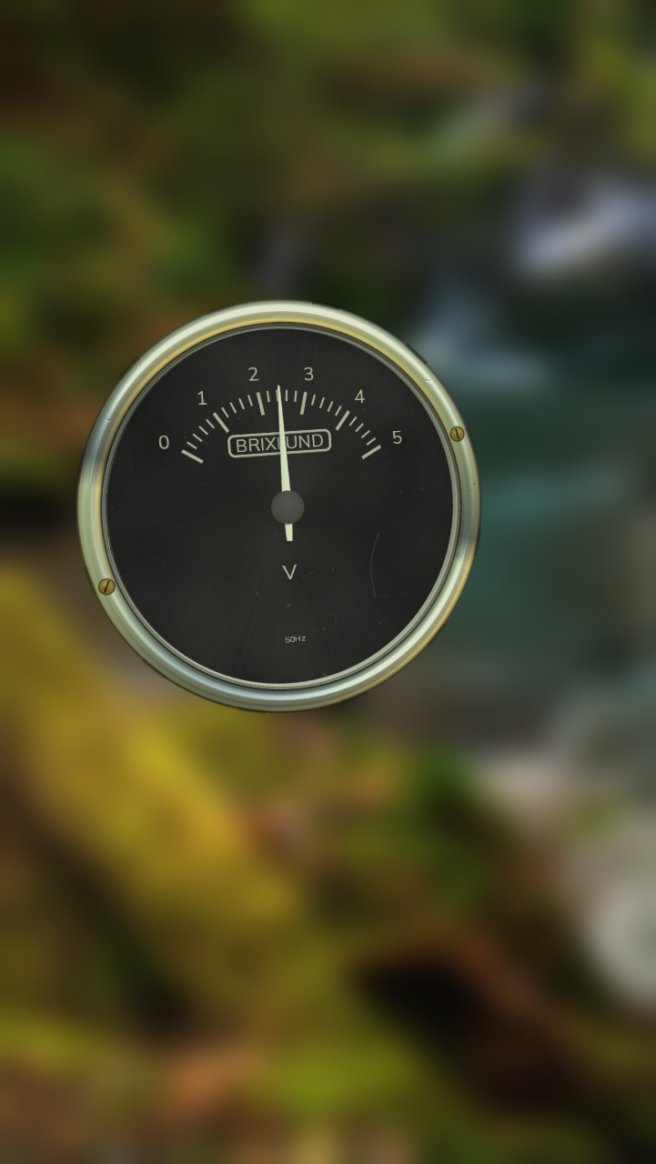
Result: 2.4 V
